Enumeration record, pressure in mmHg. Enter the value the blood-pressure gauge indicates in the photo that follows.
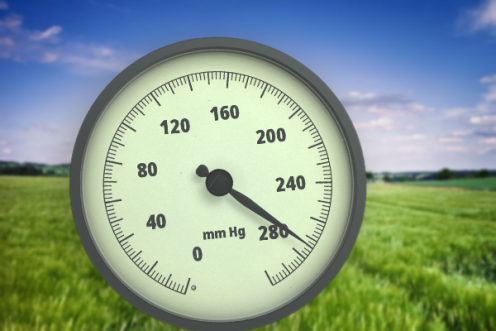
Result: 274 mmHg
